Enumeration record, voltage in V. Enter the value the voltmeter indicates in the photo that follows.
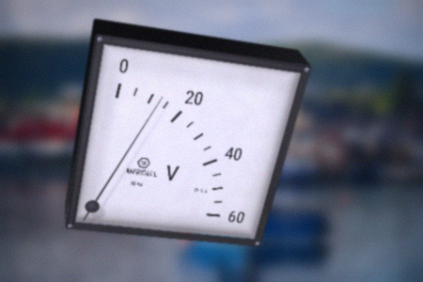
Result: 12.5 V
